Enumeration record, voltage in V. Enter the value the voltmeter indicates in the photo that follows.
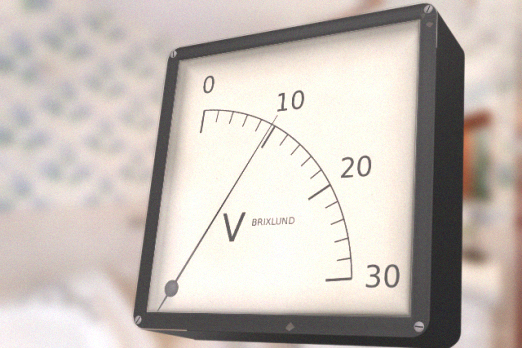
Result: 10 V
